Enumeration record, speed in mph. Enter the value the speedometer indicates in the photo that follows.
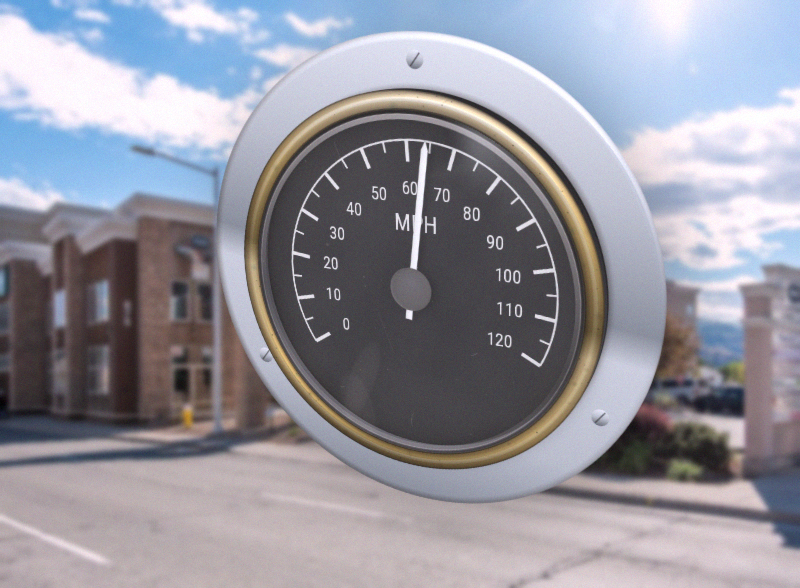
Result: 65 mph
